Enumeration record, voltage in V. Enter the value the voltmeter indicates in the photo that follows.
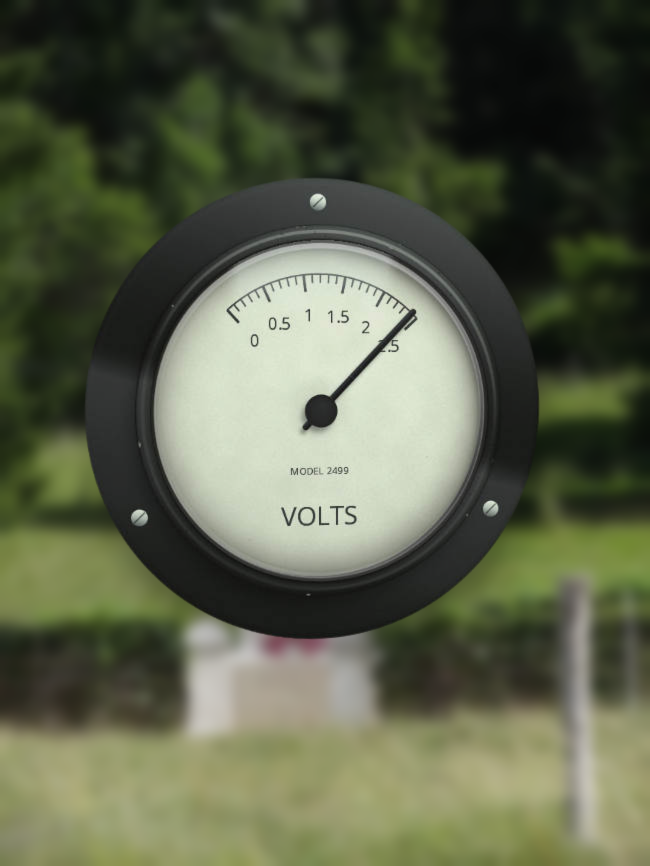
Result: 2.4 V
